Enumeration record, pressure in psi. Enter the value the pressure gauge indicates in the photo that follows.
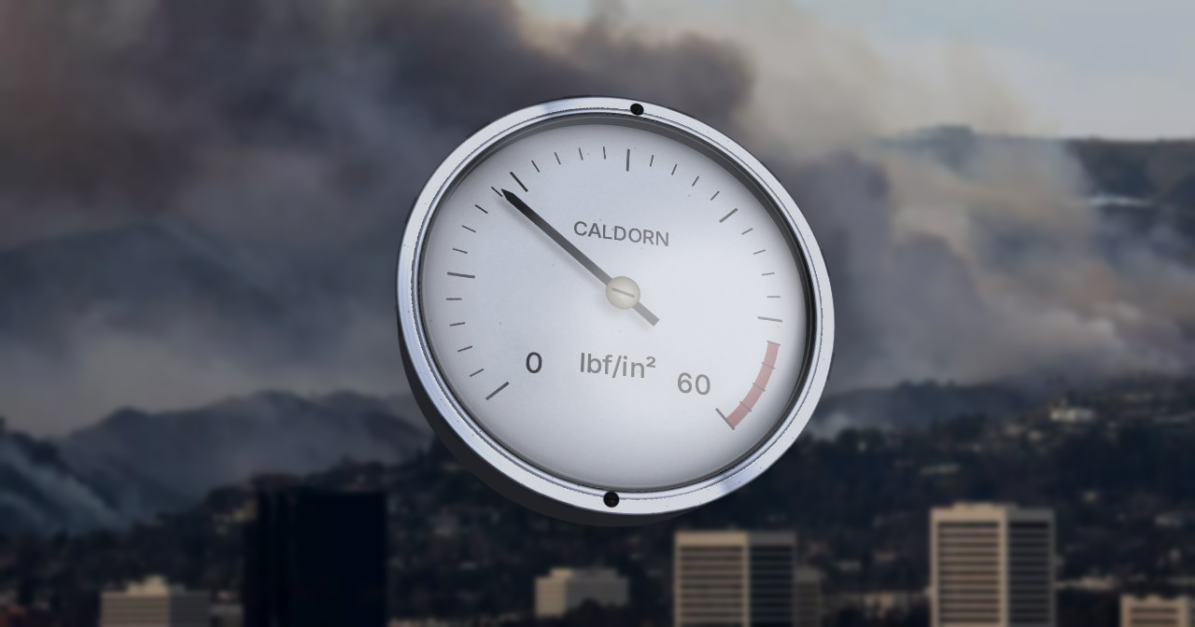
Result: 18 psi
